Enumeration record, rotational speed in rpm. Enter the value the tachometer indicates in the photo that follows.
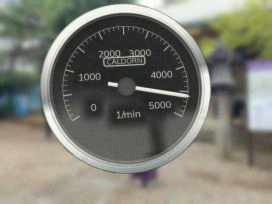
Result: 4600 rpm
